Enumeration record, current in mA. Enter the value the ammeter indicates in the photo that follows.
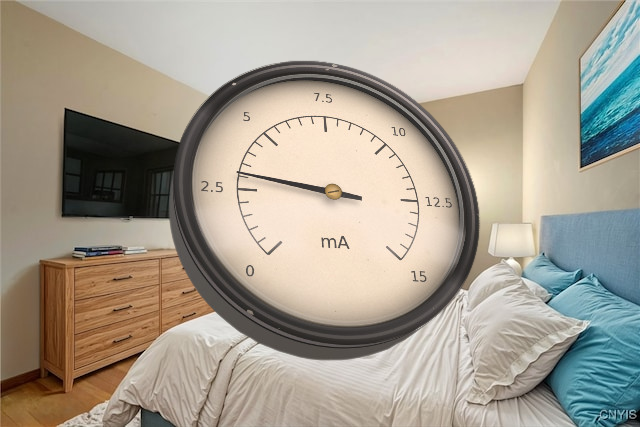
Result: 3 mA
